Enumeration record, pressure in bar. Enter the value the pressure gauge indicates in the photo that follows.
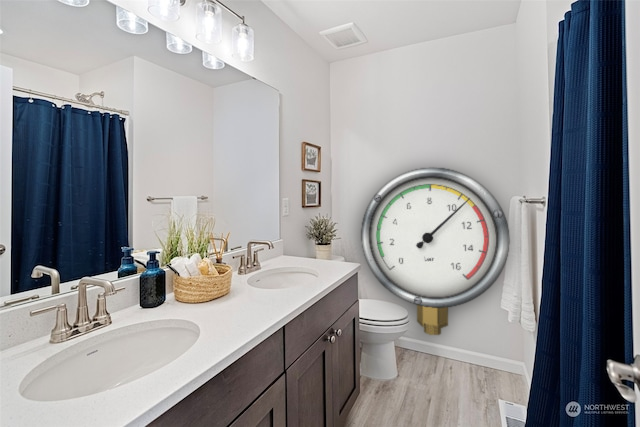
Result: 10.5 bar
